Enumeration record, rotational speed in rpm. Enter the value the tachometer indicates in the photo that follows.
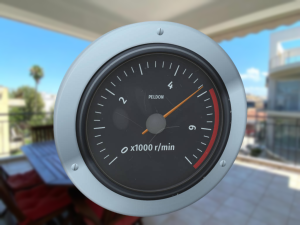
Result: 4800 rpm
